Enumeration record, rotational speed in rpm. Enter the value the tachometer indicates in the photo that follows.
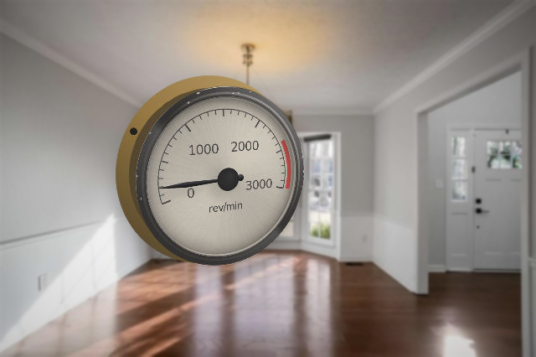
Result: 200 rpm
